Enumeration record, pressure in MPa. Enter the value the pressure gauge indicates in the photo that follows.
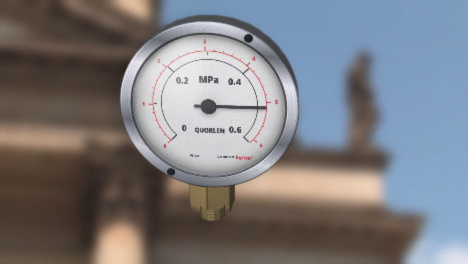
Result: 0.5 MPa
